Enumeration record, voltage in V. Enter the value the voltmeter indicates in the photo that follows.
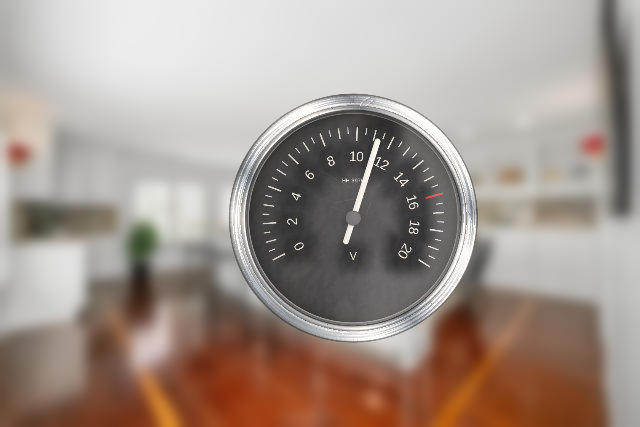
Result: 11.25 V
